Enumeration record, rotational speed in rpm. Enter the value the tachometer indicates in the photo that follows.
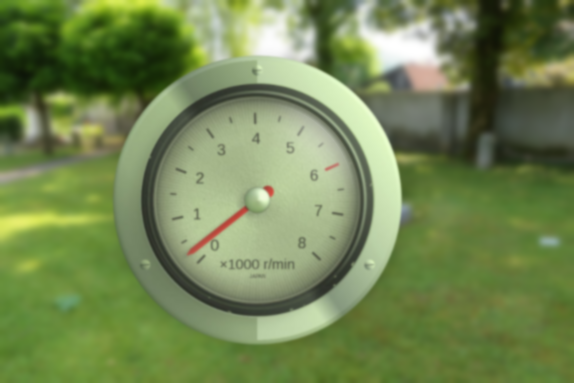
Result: 250 rpm
